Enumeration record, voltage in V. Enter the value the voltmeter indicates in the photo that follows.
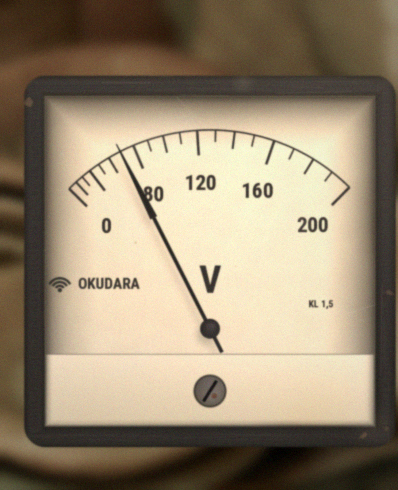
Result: 70 V
